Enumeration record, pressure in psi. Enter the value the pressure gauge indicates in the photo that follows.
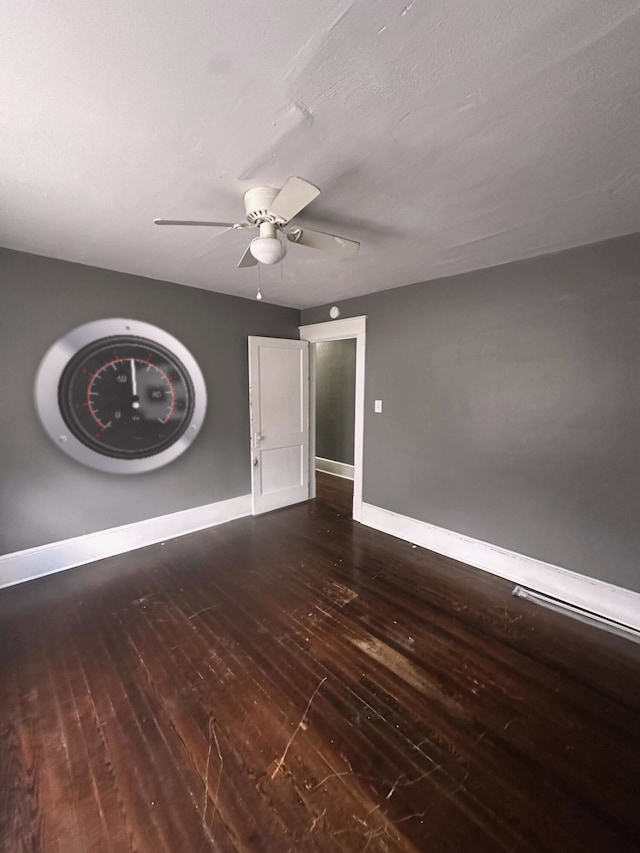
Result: 50 psi
